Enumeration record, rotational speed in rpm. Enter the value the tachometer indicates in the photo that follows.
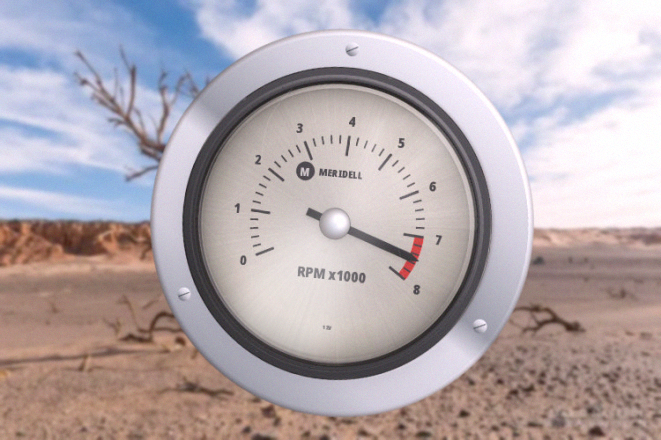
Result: 7500 rpm
